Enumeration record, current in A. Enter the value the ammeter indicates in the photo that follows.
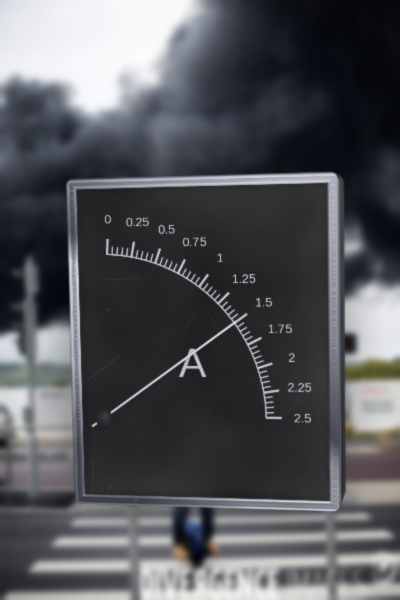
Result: 1.5 A
